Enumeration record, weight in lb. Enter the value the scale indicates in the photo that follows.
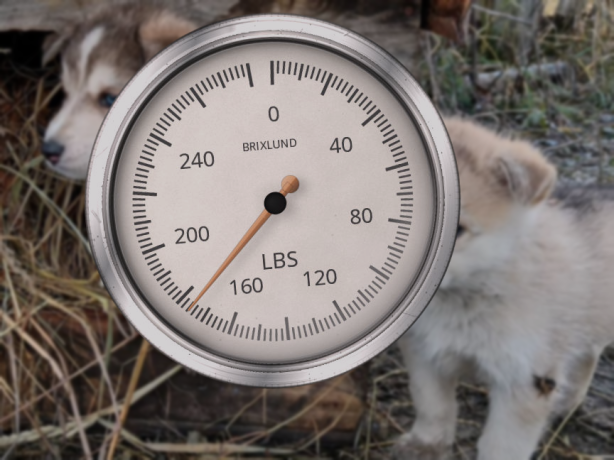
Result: 176 lb
